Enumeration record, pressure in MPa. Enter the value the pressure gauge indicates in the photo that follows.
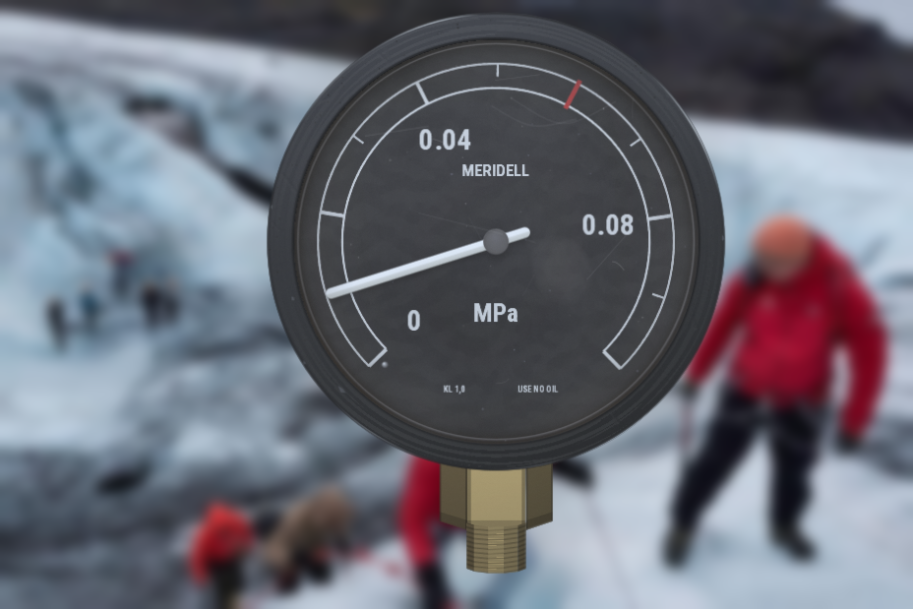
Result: 0.01 MPa
